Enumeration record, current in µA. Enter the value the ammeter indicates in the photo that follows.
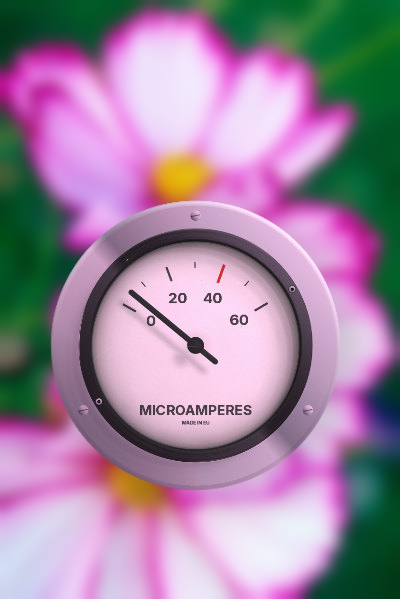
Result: 5 µA
